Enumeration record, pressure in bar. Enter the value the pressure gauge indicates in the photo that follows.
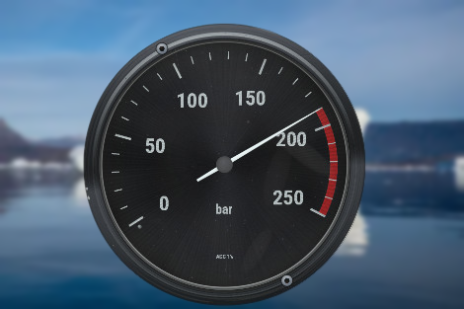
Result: 190 bar
